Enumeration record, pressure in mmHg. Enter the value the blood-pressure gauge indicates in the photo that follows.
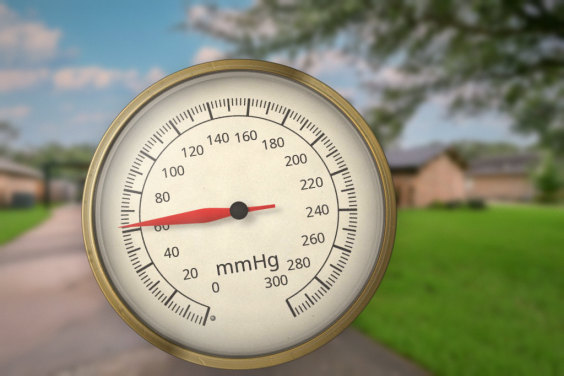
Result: 62 mmHg
